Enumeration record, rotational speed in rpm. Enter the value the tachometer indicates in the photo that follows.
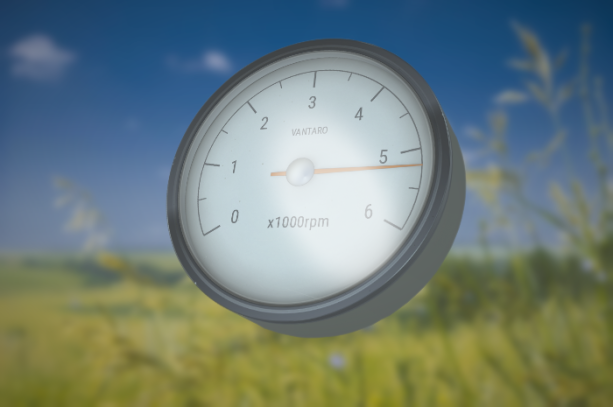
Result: 5250 rpm
